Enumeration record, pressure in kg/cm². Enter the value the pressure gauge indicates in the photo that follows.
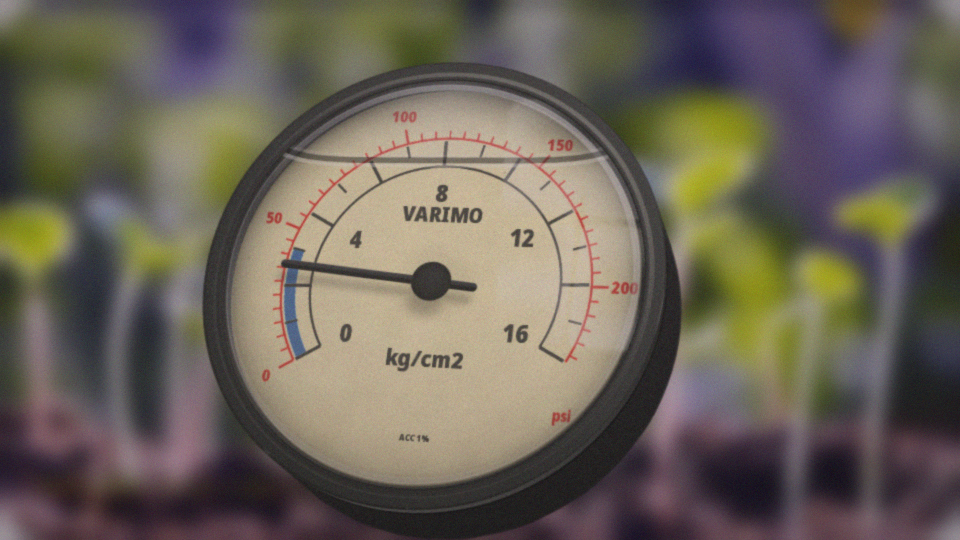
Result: 2.5 kg/cm²
